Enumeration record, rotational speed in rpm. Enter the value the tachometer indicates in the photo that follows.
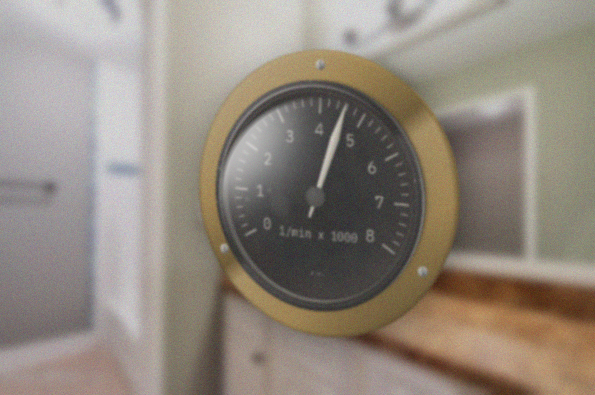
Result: 4600 rpm
